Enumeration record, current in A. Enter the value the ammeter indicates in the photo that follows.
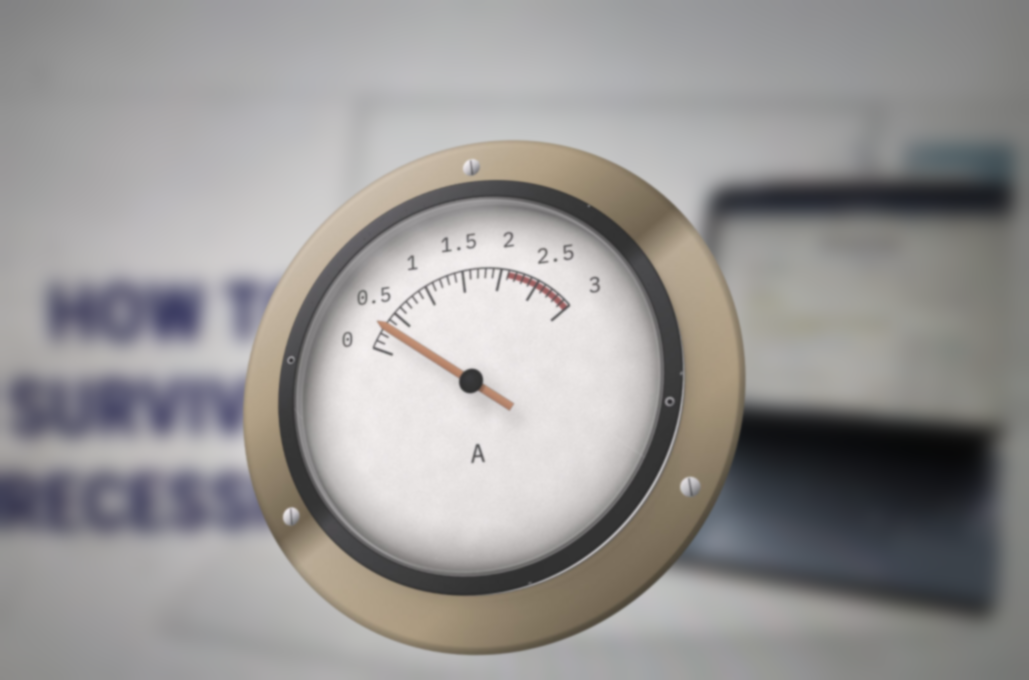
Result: 0.3 A
